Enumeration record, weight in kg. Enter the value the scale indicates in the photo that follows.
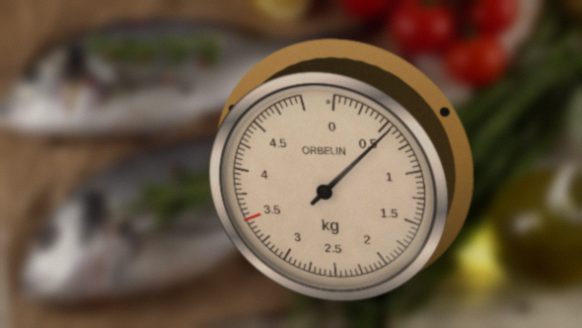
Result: 0.55 kg
